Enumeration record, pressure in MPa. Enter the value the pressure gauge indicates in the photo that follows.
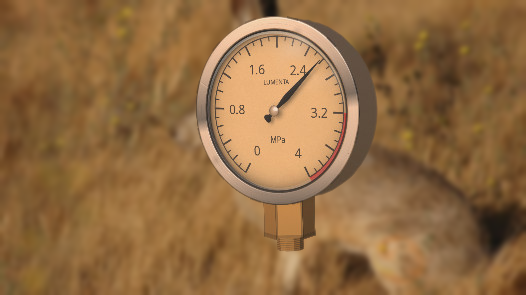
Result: 2.6 MPa
